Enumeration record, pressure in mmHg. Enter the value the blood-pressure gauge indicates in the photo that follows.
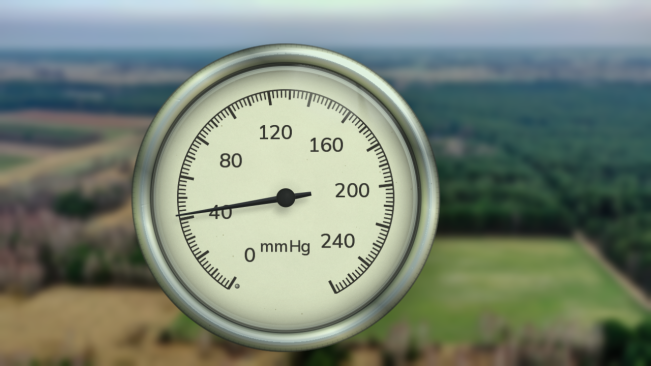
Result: 42 mmHg
